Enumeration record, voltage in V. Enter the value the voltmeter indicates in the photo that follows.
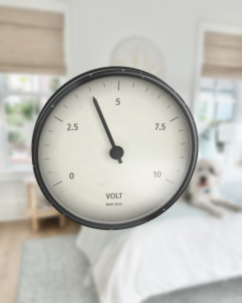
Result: 4 V
